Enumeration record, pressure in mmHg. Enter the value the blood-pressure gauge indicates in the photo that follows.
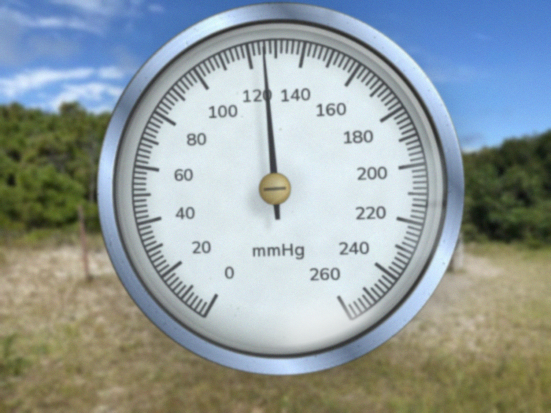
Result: 126 mmHg
